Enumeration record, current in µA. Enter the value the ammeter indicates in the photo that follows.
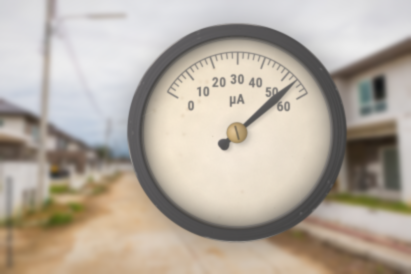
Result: 54 µA
